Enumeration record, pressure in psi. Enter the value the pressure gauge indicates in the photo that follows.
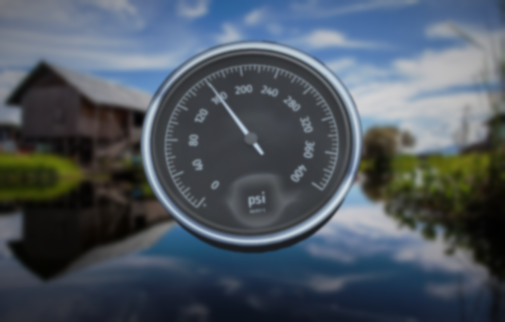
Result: 160 psi
